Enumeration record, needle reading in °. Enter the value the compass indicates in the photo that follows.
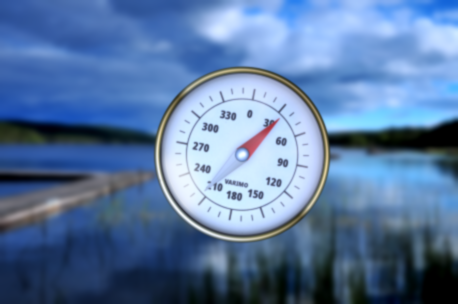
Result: 35 °
